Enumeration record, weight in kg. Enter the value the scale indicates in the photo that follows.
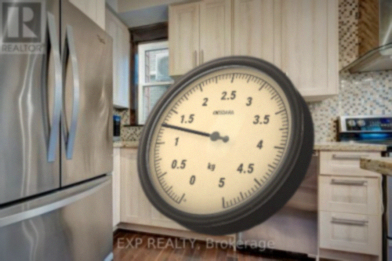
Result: 1.25 kg
